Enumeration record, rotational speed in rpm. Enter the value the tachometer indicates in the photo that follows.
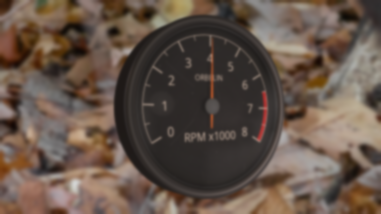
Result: 4000 rpm
